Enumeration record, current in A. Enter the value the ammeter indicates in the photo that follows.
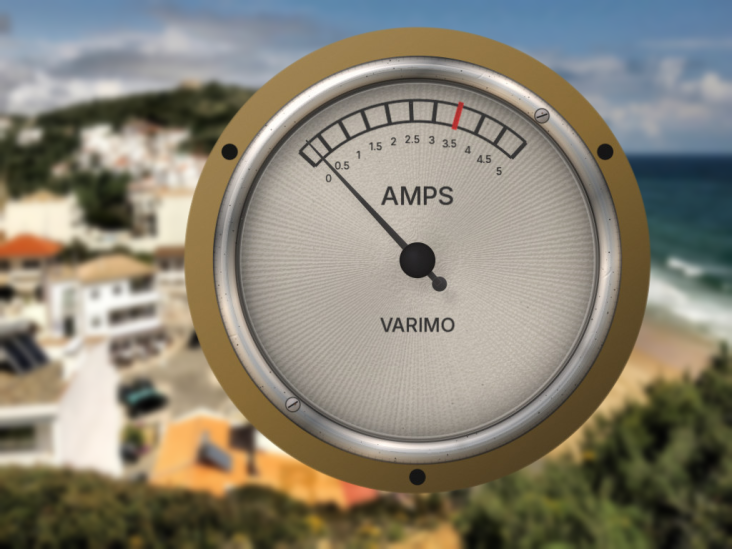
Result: 0.25 A
